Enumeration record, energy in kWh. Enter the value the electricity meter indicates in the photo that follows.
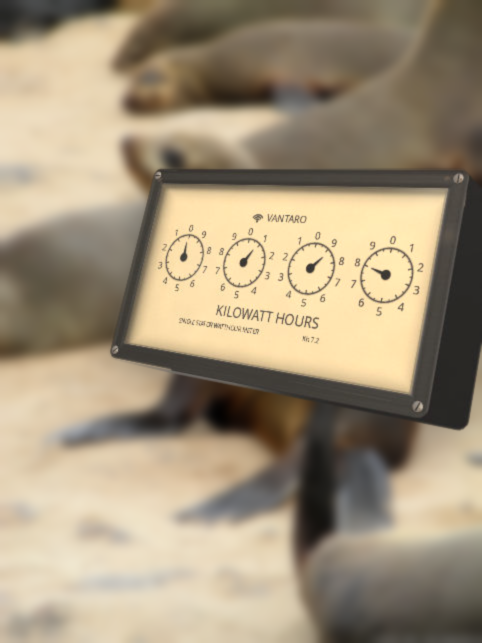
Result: 88 kWh
